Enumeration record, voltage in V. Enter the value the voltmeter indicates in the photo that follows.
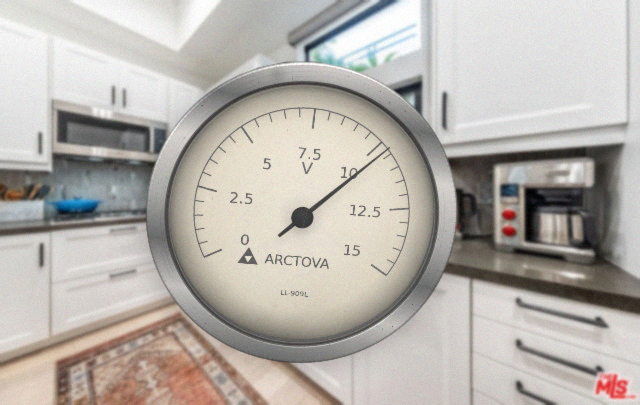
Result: 10.25 V
